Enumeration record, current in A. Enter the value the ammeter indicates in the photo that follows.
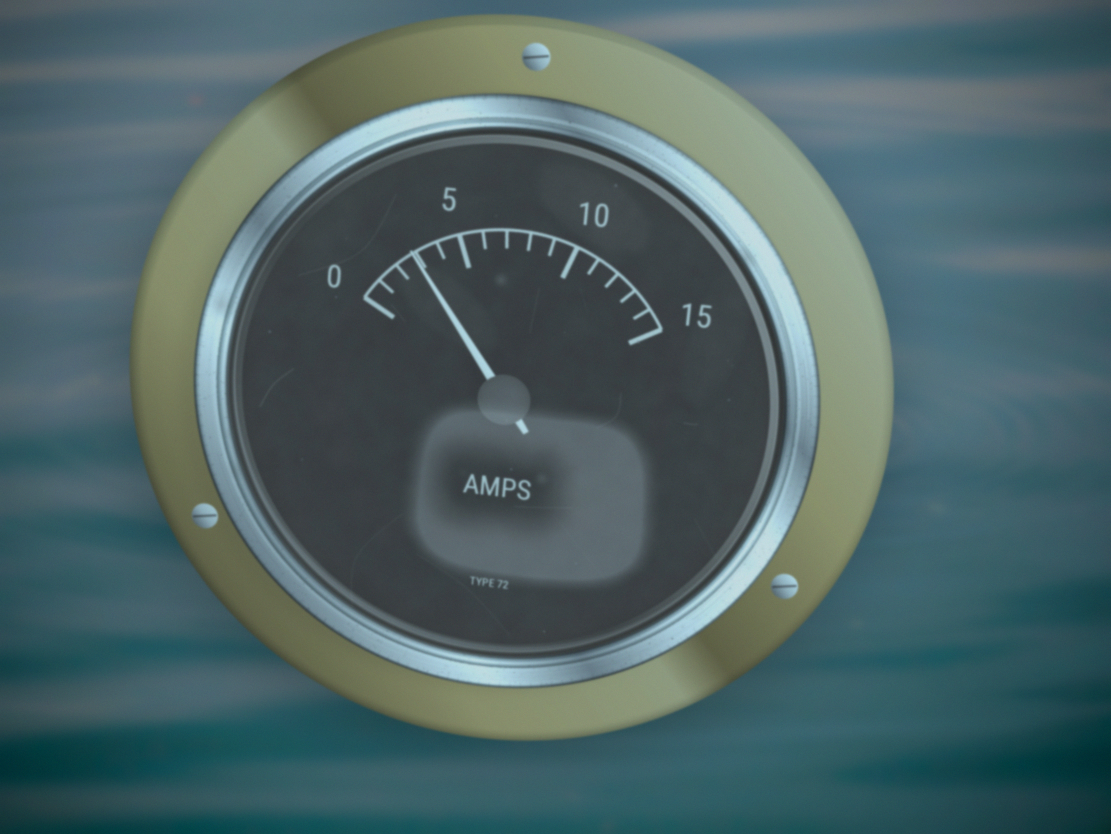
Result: 3 A
